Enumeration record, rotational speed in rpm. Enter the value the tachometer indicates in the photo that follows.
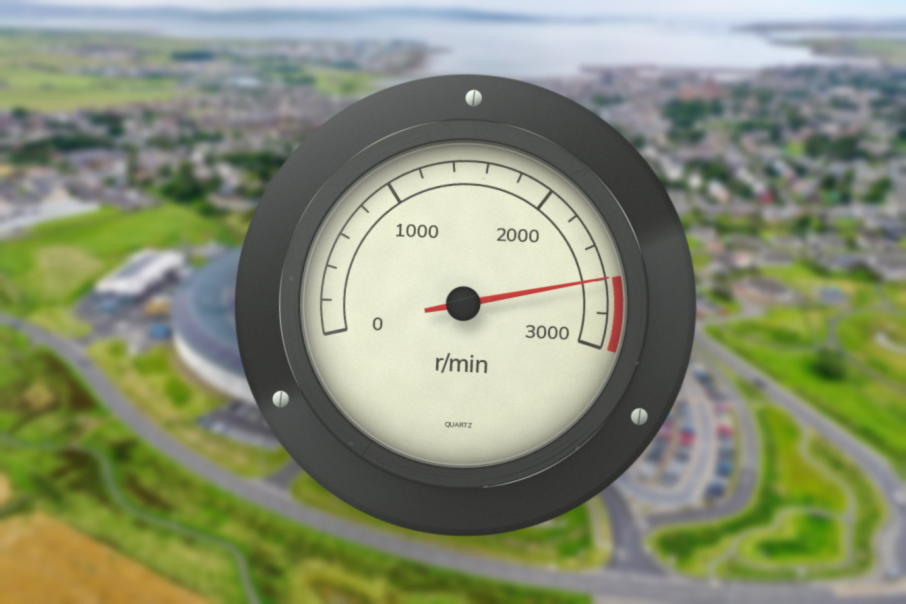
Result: 2600 rpm
